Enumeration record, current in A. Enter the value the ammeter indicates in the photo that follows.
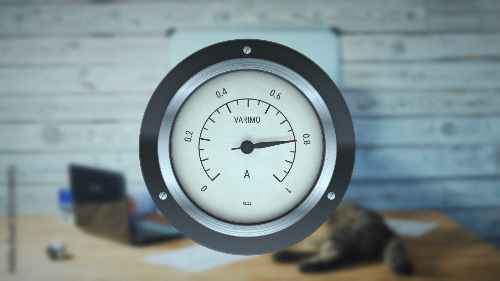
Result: 0.8 A
